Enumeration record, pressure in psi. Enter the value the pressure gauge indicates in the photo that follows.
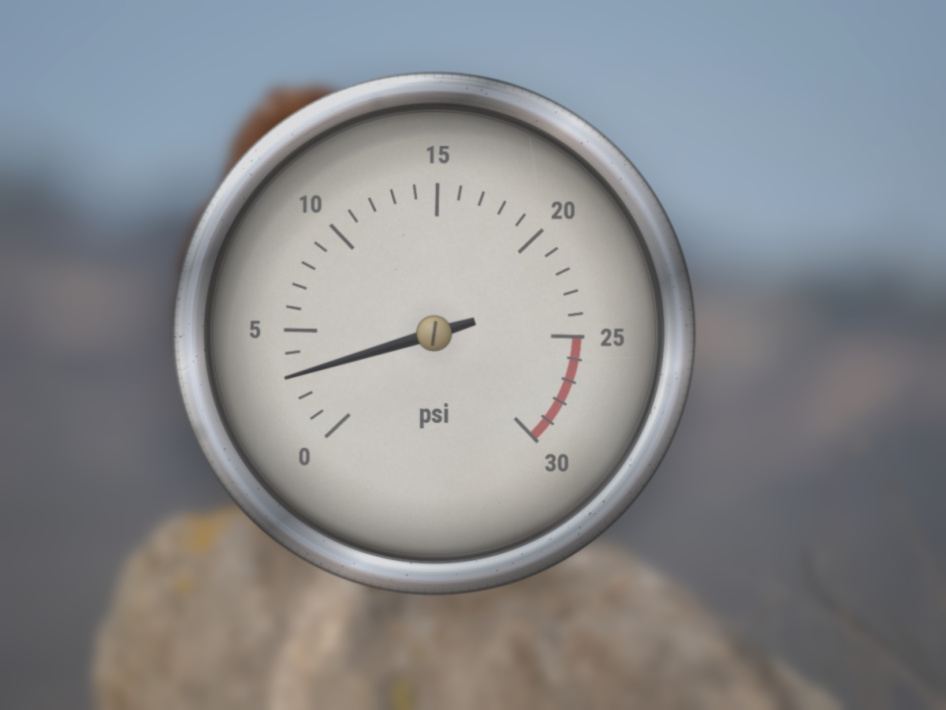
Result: 3 psi
